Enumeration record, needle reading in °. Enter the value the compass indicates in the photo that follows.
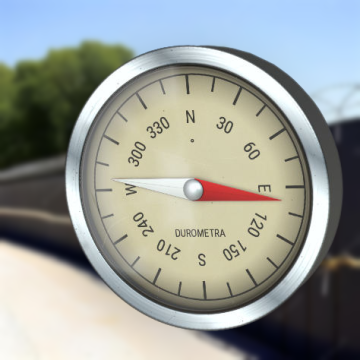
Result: 97.5 °
